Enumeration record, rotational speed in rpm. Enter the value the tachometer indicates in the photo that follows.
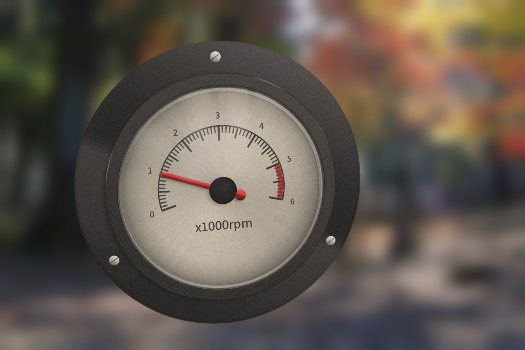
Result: 1000 rpm
